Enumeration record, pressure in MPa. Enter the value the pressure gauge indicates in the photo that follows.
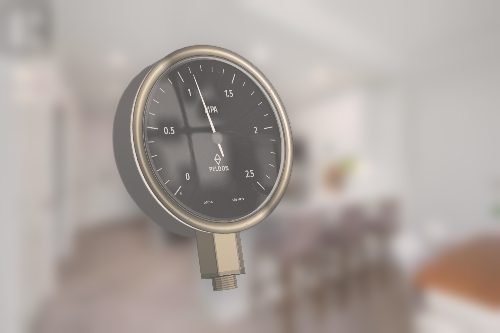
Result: 1.1 MPa
